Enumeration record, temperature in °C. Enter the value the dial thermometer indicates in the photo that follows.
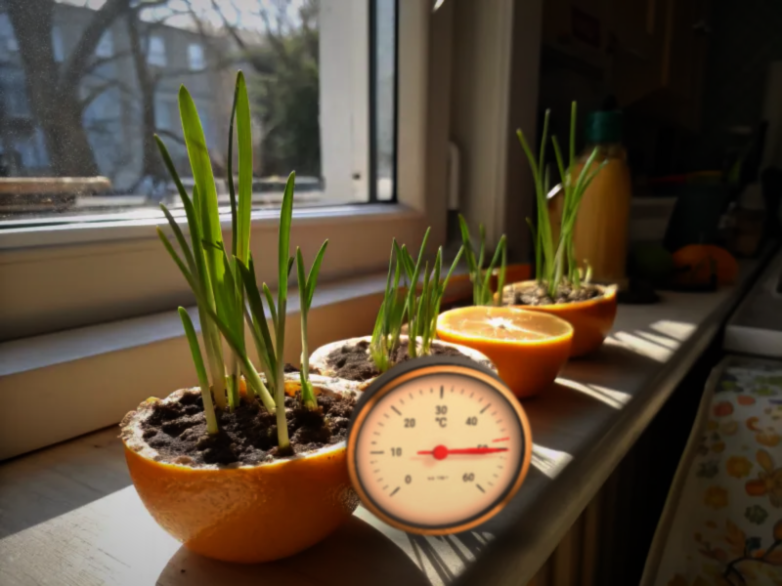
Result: 50 °C
